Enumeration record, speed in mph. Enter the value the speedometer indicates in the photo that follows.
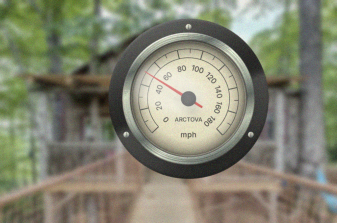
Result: 50 mph
